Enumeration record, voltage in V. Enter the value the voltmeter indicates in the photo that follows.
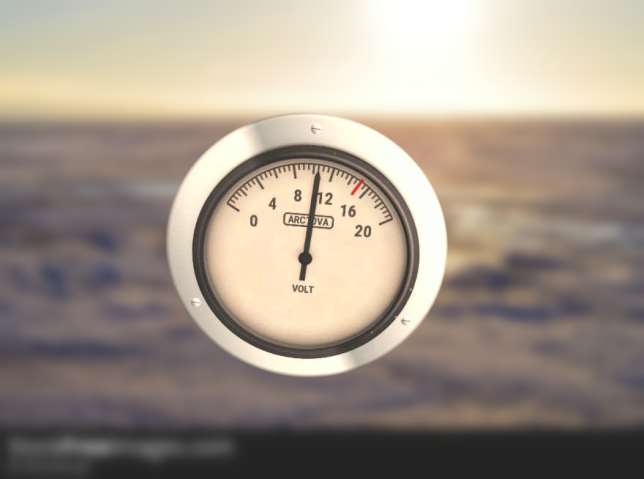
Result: 10.5 V
